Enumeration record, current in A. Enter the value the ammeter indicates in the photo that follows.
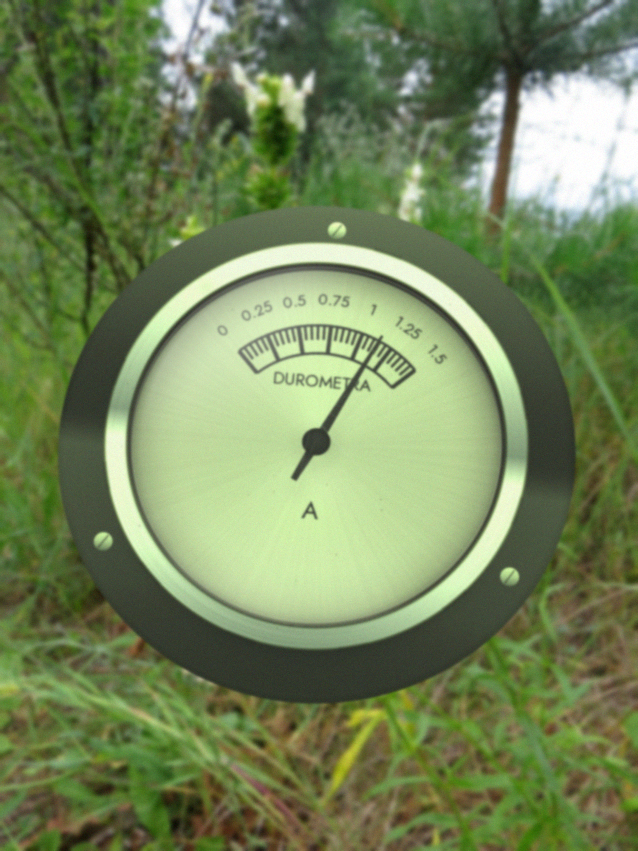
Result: 1.15 A
